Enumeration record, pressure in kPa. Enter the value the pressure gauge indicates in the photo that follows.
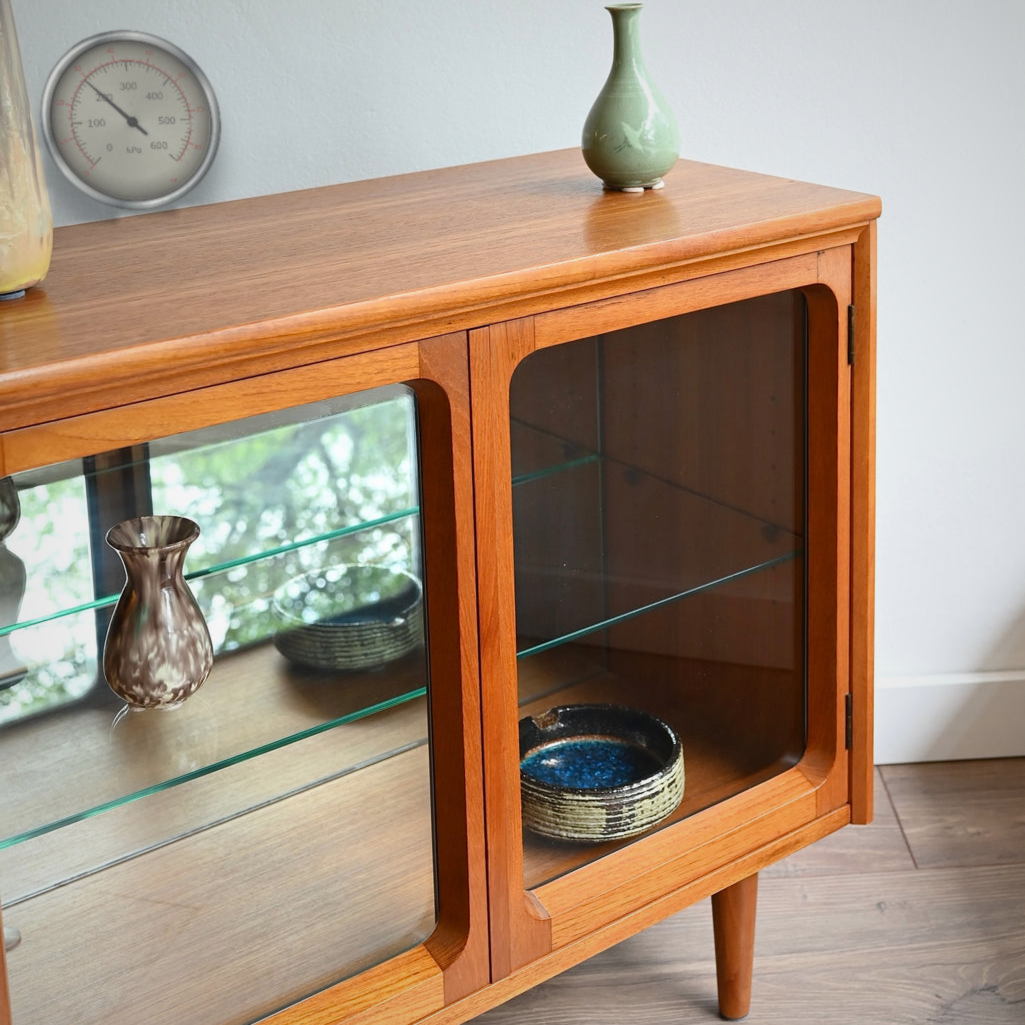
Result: 200 kPa
